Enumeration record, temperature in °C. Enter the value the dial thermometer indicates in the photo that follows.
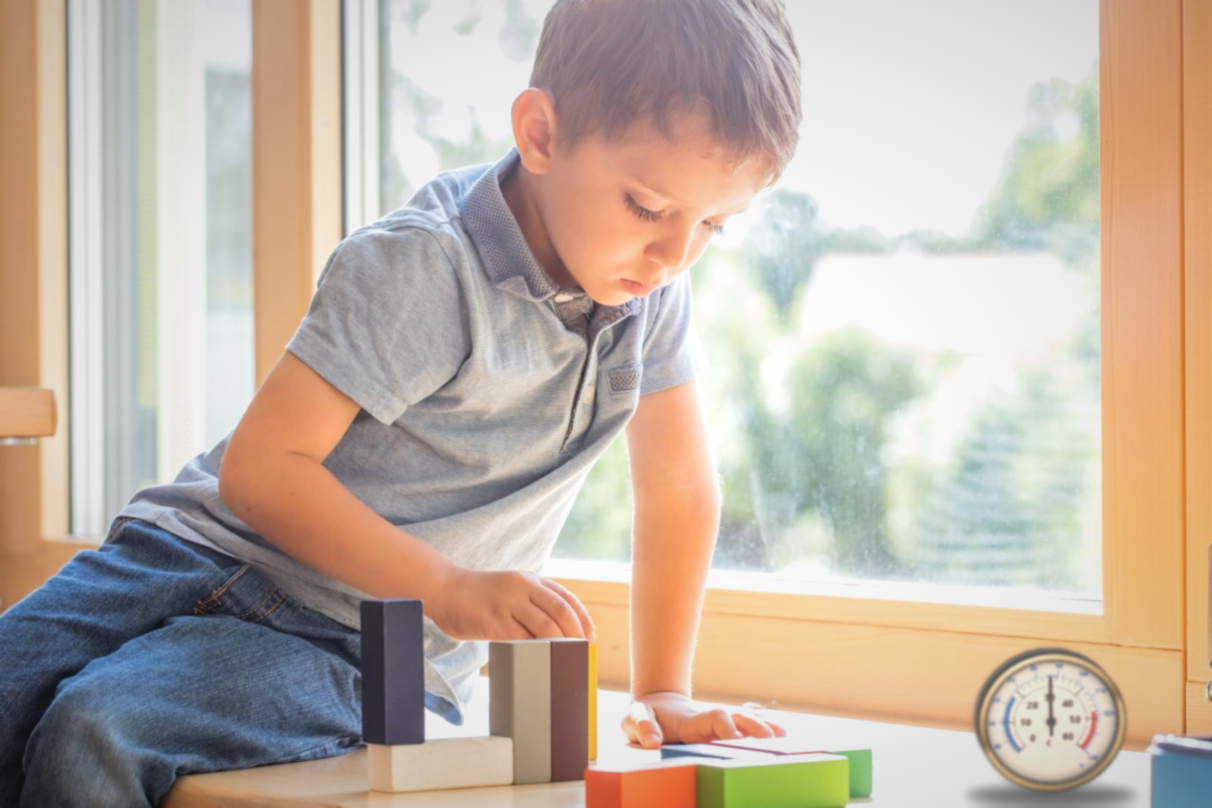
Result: 30 °C
